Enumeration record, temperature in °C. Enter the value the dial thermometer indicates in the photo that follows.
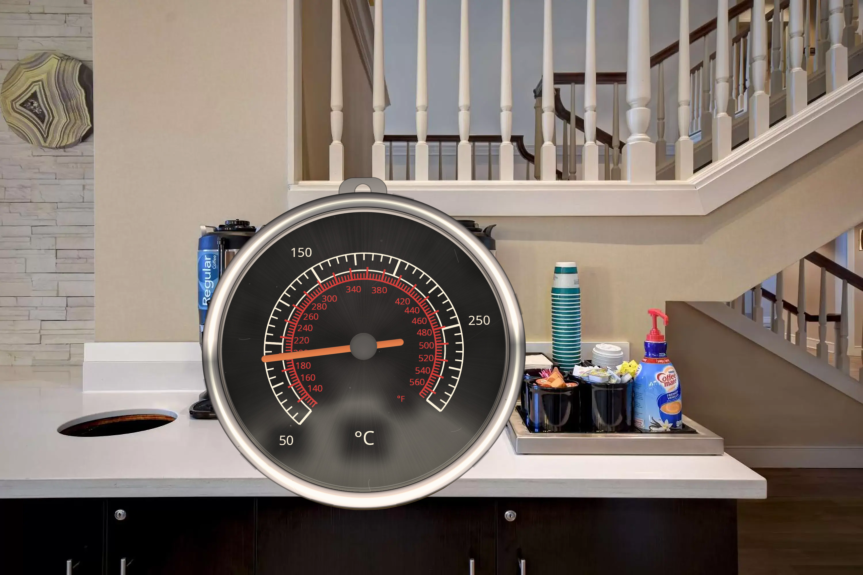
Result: 90 °C
